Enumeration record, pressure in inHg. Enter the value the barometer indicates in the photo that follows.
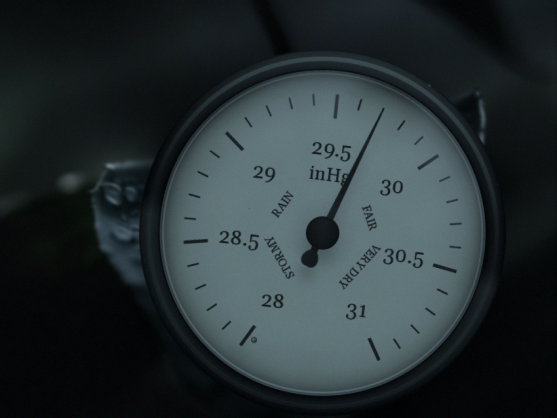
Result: 29.7 inHg
